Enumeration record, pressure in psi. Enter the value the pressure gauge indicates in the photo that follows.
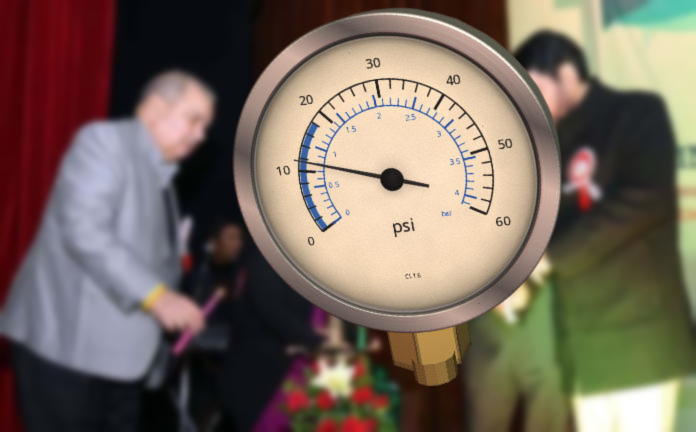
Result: 12 psi
